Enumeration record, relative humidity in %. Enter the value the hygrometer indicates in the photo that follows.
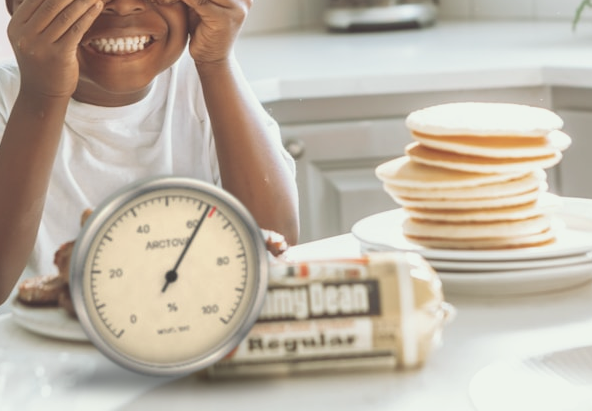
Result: 62 %
